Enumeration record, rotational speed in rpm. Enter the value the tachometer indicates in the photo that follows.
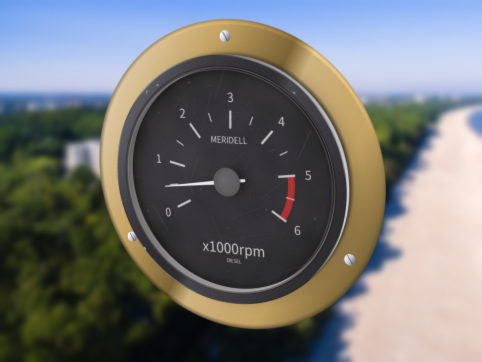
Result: 500 rpm
